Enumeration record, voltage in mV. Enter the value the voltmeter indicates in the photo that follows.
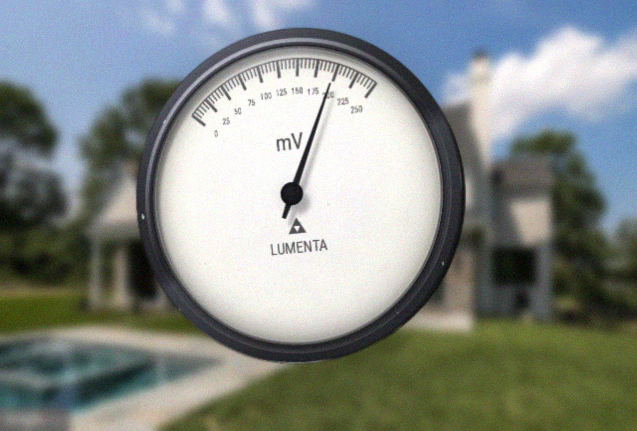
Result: 200 mV
